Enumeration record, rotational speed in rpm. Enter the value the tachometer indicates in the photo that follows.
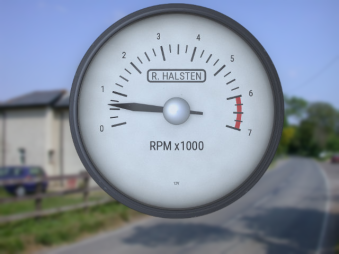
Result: 625 rpm
